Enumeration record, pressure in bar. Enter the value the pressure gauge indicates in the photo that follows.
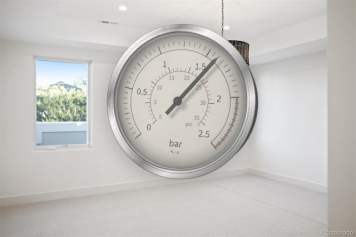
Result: 1.6 bar
